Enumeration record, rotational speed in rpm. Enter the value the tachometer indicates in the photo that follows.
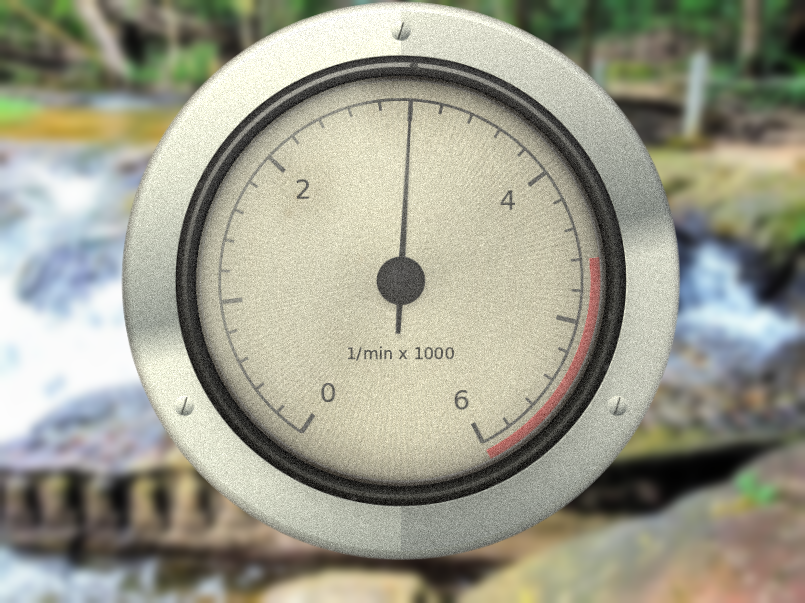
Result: 3000 rpm
